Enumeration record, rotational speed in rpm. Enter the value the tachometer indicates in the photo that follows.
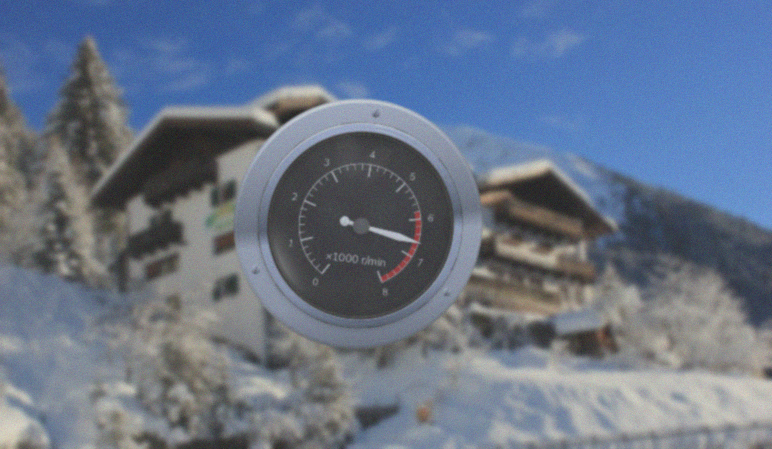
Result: 6600 rpm
